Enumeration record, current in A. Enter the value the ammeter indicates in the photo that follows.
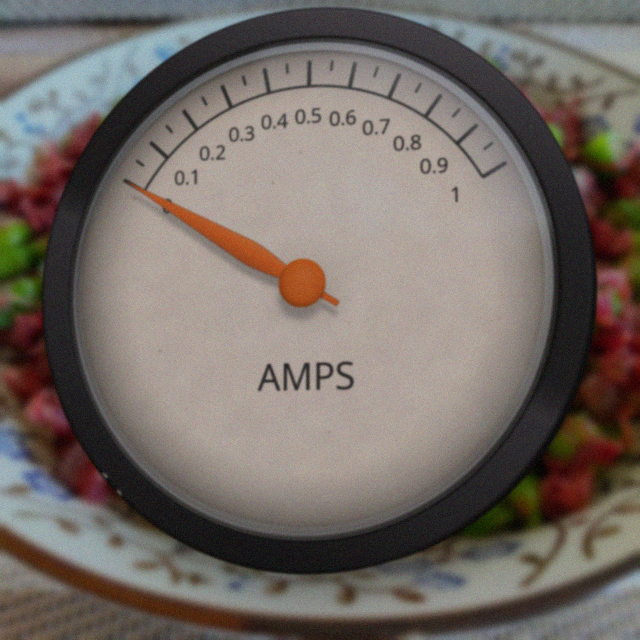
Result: 0 A
